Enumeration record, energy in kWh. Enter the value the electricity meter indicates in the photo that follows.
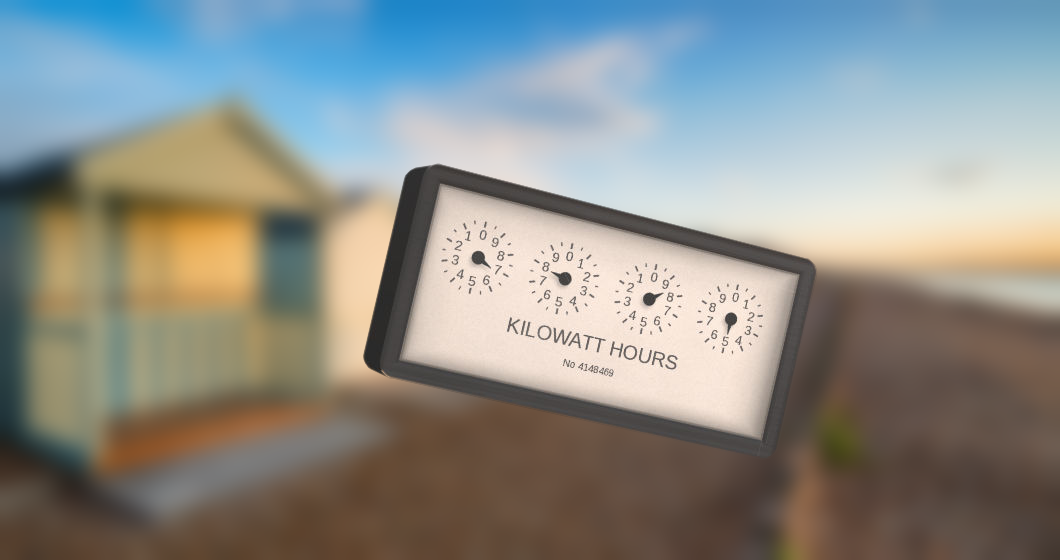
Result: 6785 kWh
